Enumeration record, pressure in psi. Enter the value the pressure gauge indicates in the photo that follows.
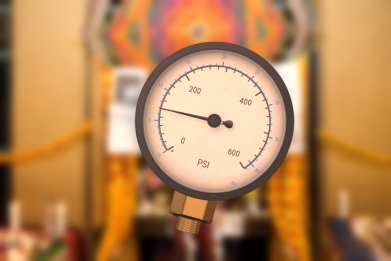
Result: 100 psi
